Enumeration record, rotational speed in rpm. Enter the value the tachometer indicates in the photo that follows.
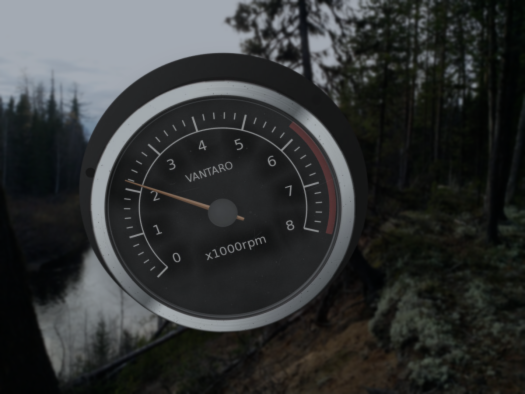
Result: 2200 rpm
